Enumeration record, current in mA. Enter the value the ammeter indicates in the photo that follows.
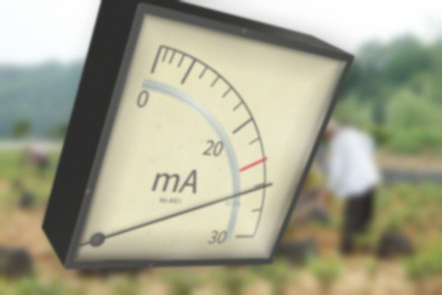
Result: 26 mA
